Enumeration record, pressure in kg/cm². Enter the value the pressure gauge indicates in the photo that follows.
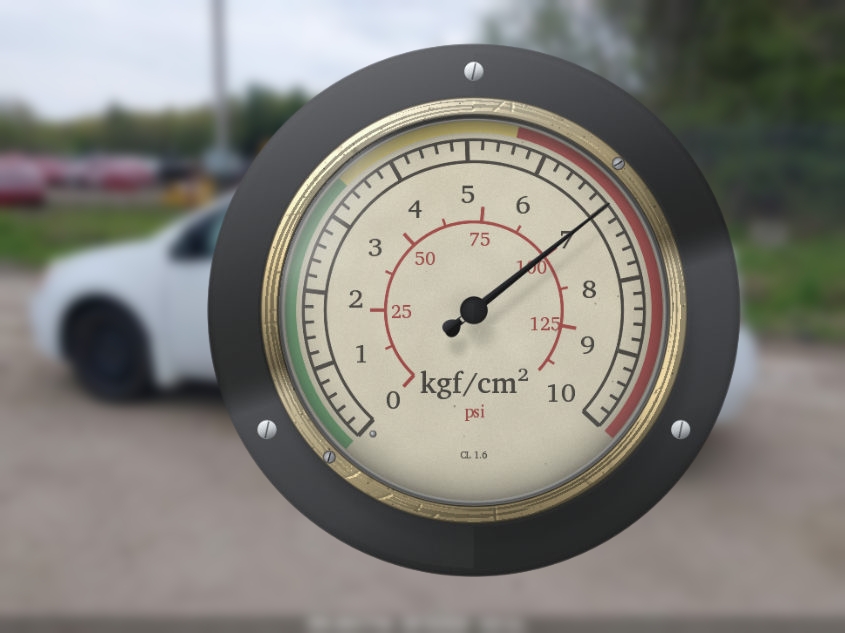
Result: 7 kg/cm²
